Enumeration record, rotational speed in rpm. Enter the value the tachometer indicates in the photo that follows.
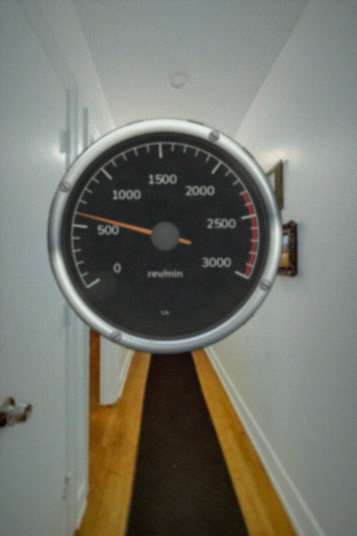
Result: 600 rpm
